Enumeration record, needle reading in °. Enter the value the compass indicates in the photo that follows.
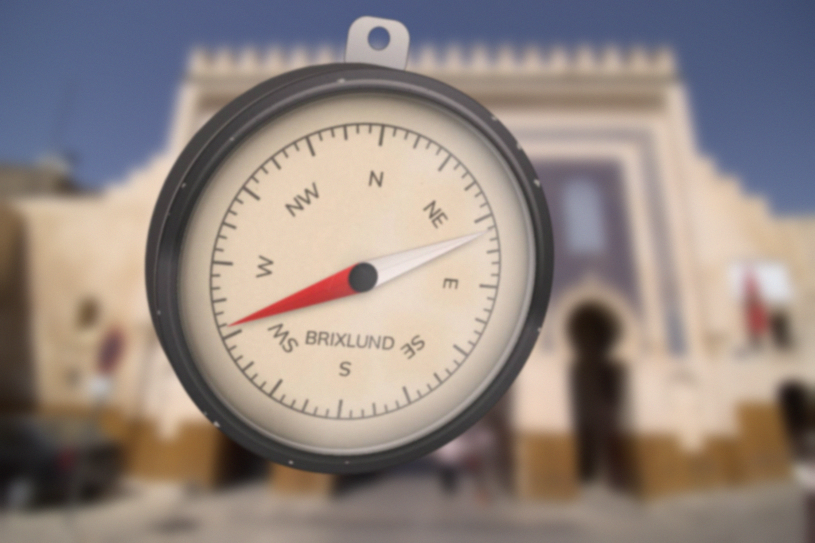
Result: 245 °
